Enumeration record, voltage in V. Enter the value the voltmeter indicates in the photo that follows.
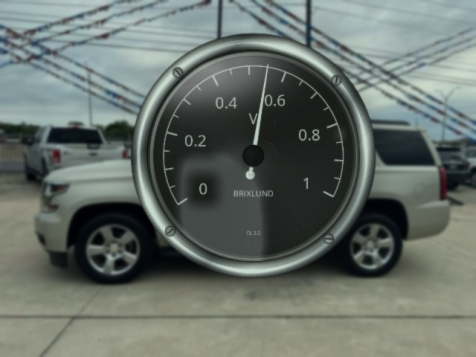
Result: 0.55 V
